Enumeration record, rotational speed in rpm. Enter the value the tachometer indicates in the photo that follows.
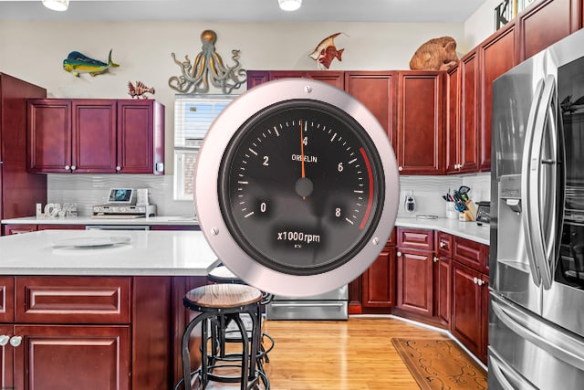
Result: 3800 rpm
